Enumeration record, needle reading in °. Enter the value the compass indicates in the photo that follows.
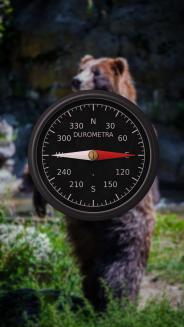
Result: 90 °
